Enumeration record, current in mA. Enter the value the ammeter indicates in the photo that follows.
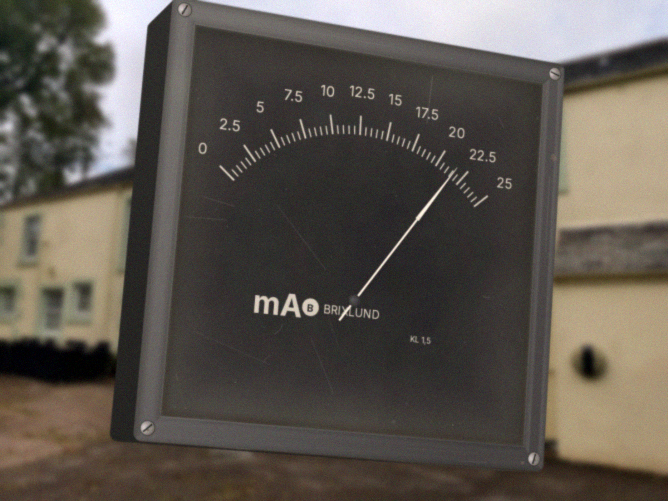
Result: 21.5 mA
